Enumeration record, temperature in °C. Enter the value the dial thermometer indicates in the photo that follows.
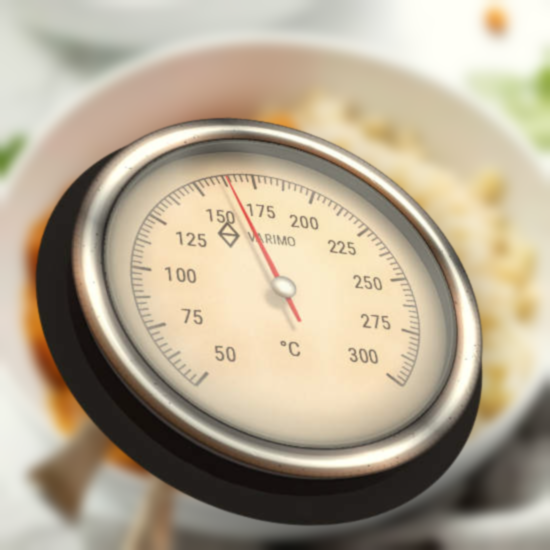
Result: 162.5 °C
